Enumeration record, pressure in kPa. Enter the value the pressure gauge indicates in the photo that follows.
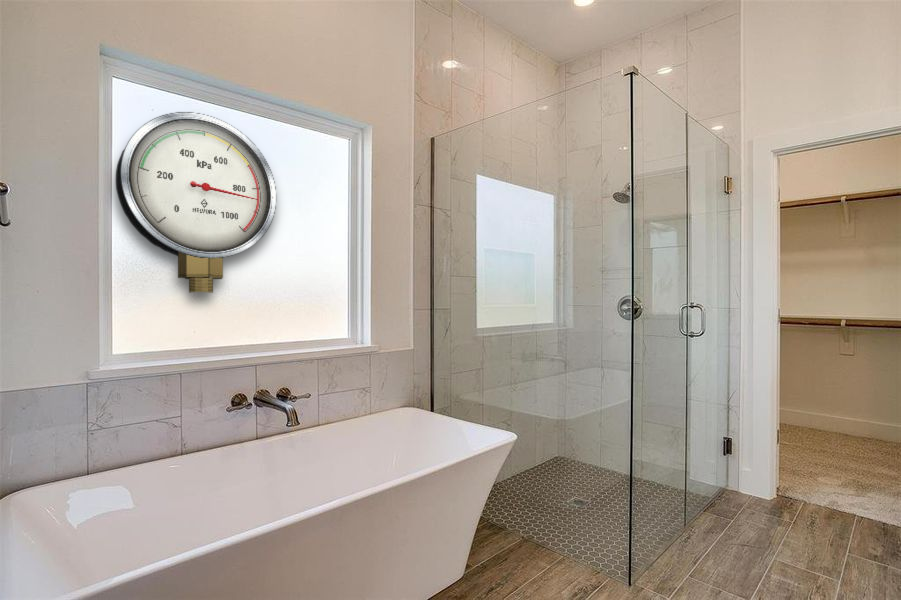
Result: 850 kPa
